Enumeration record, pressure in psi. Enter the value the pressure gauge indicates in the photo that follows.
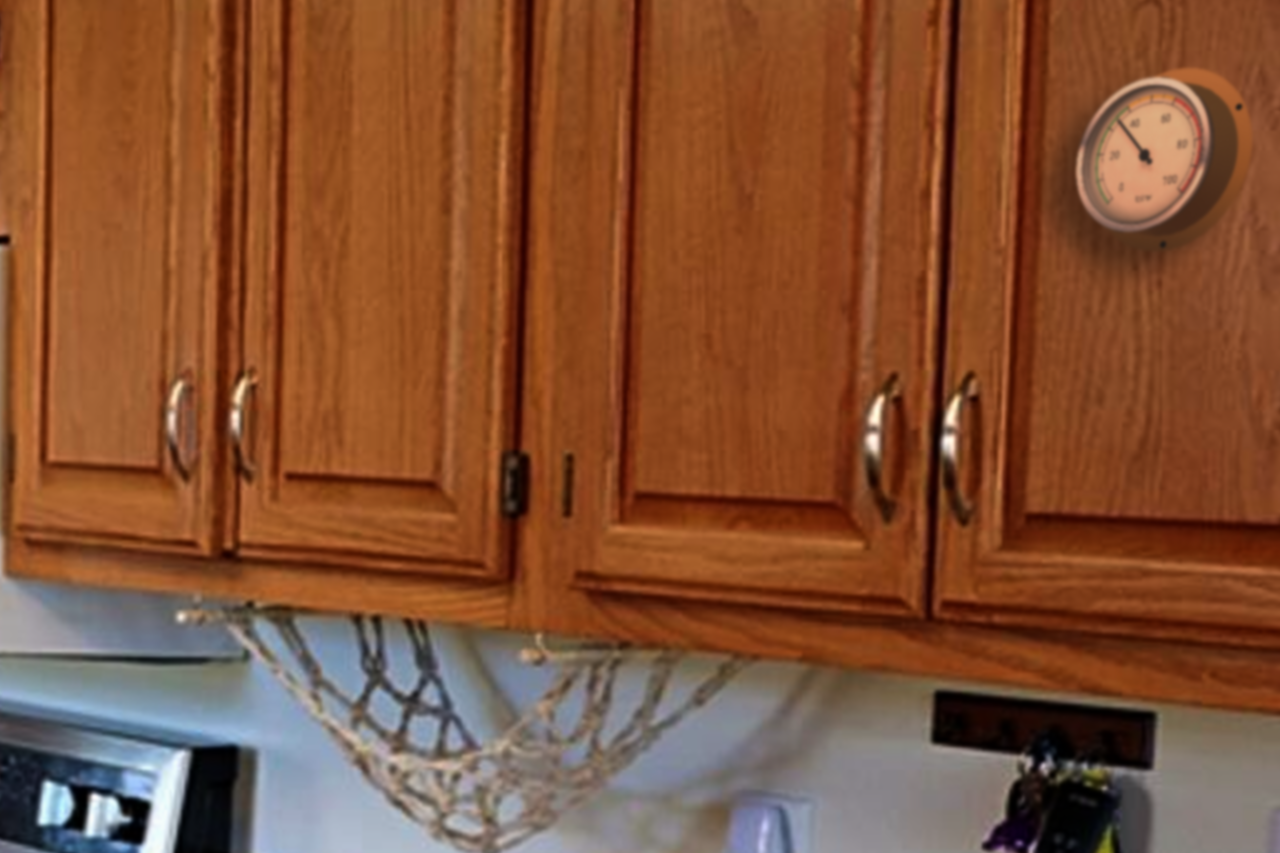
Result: 35 psi
